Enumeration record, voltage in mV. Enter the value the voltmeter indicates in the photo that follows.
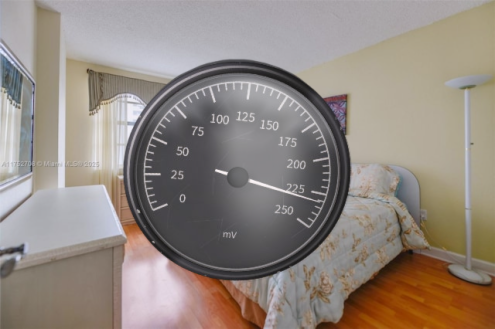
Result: 230 mV
